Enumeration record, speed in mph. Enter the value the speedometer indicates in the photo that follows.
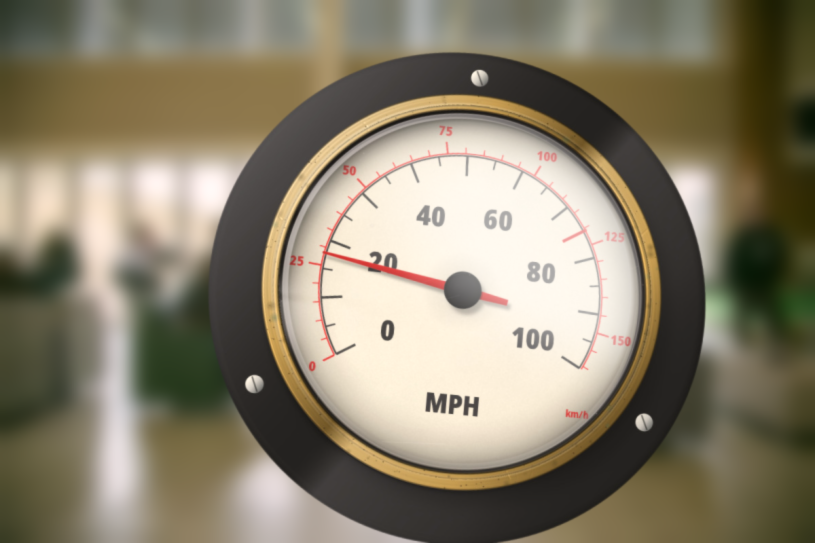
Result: 17.5 mph
